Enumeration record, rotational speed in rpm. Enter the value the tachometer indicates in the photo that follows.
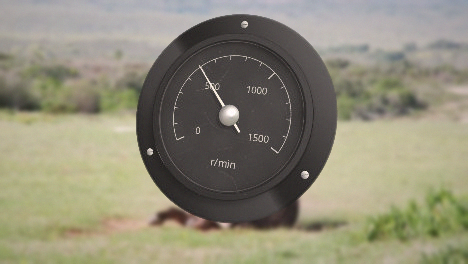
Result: 500 rpm
